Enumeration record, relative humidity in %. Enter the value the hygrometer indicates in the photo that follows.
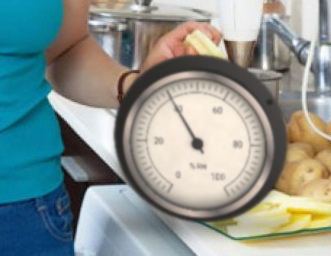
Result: 40 %
